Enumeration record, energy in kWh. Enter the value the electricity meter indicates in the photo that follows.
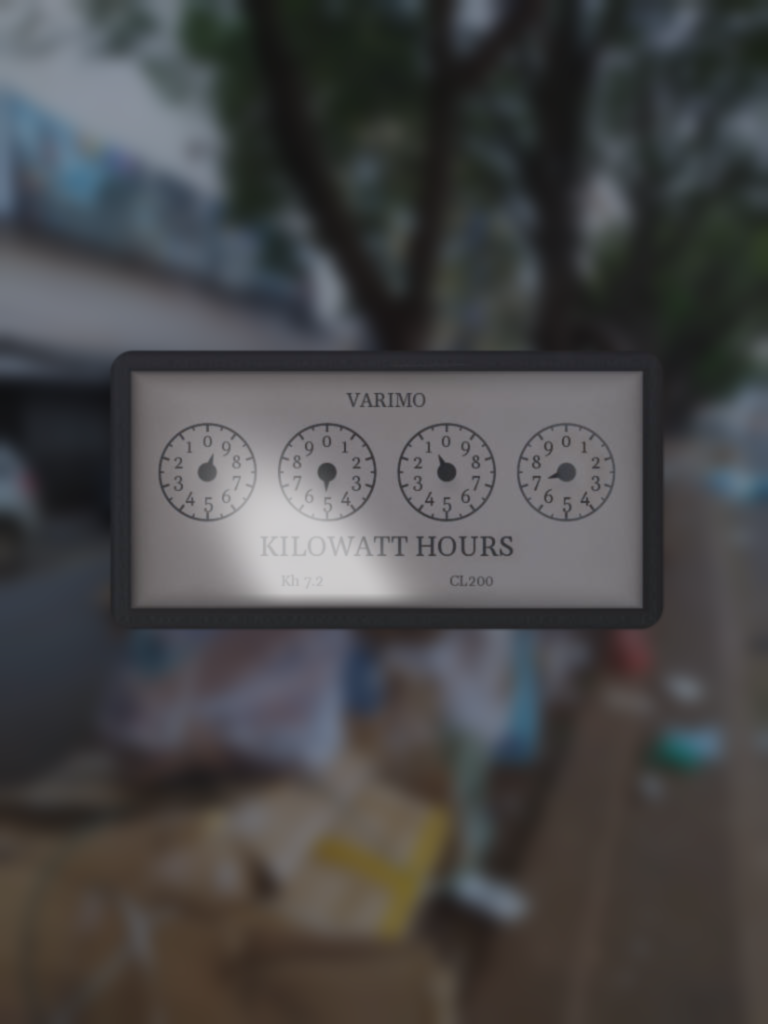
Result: 9507 kWh
